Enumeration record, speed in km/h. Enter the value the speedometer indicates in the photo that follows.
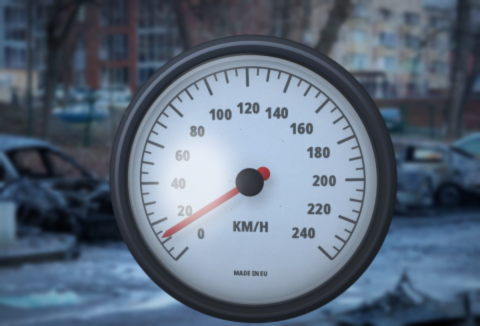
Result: 12.5 km/h
